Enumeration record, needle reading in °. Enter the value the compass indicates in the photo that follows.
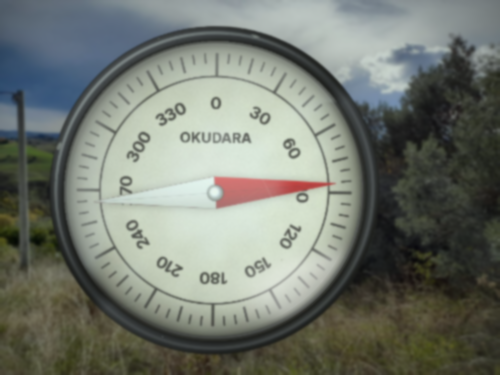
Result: 85 °
